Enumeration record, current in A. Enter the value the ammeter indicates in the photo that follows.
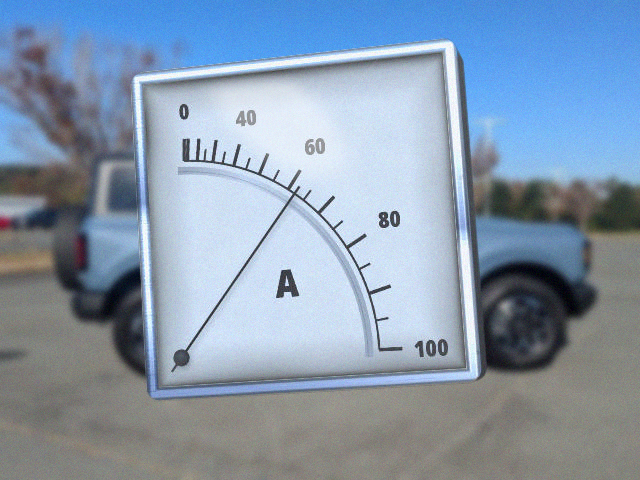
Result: 62.5 A
